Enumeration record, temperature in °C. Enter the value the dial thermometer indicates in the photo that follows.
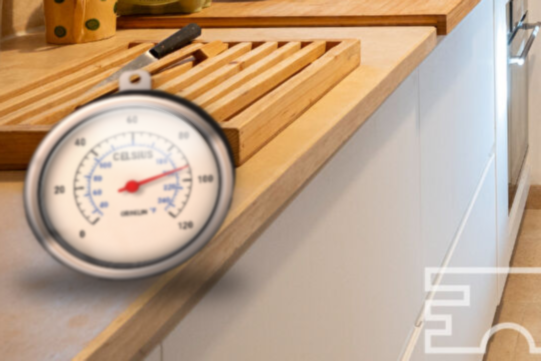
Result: 92 °C
